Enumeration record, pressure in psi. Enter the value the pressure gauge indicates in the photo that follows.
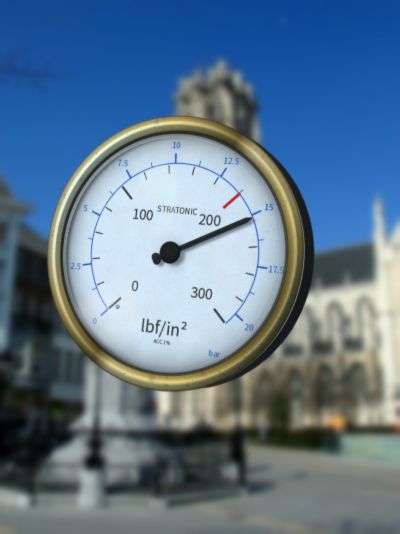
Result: 220 psi
